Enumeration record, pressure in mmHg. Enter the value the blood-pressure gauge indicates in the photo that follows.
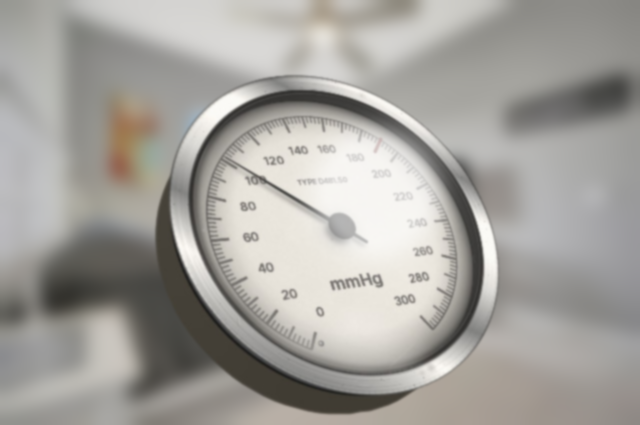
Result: 100 mmHg
